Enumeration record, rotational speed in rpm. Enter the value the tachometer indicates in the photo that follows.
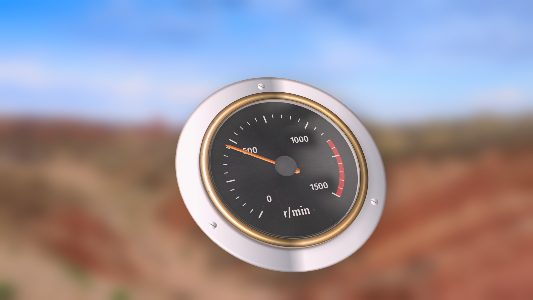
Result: 450 rpm
